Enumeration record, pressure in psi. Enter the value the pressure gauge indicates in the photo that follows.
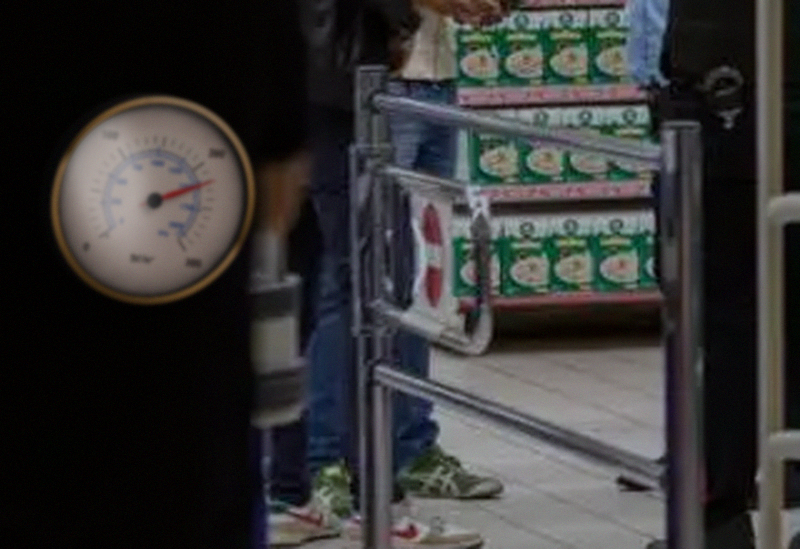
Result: 220 psi
